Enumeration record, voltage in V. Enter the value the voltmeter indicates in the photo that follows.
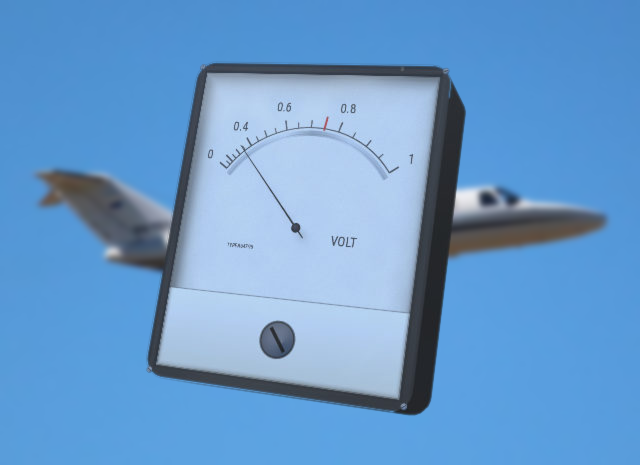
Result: 0.35 V
